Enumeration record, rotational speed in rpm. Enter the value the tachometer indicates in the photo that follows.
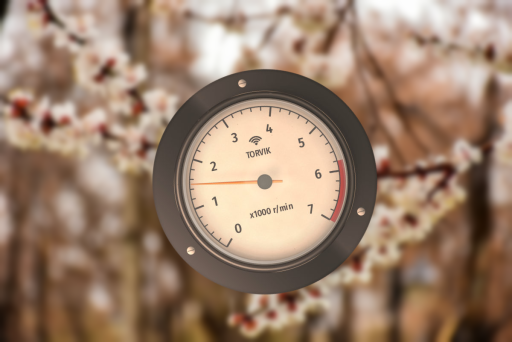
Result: 1500 rpm
